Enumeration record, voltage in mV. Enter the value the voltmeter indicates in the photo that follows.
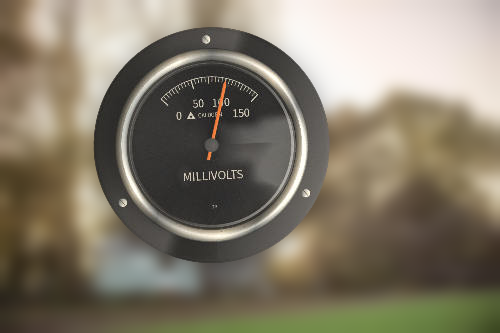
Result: 100 mV
